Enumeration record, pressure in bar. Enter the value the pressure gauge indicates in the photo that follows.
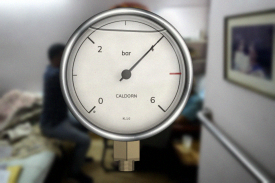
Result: 4 bar
